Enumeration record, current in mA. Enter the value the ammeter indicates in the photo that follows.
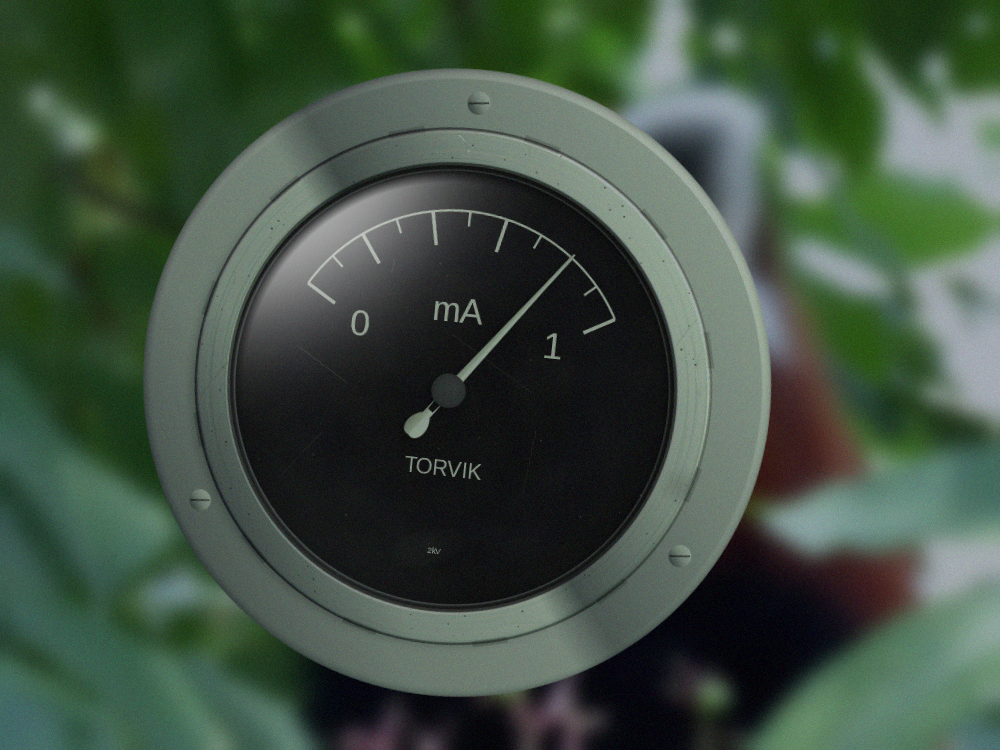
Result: 0.8 mA
